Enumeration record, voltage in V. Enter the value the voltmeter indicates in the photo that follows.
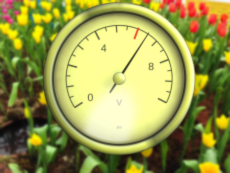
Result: 6.5 V
